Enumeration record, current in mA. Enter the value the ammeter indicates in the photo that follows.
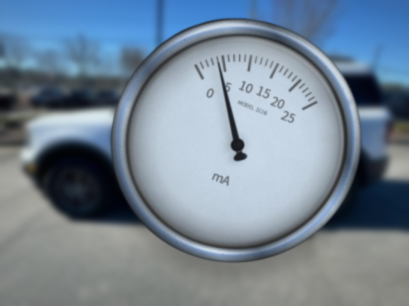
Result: 4 mA
